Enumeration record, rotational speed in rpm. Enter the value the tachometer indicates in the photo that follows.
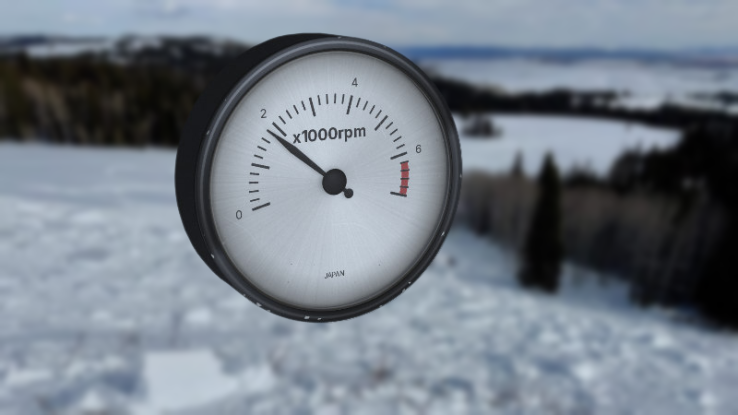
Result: 1800 rpm
